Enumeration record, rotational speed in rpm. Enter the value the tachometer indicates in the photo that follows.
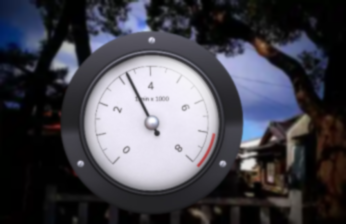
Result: 3250 rpm
